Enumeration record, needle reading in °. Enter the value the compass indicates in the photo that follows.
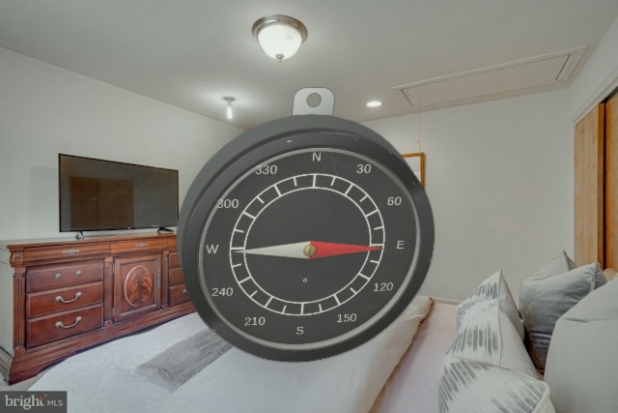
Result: 90 °
